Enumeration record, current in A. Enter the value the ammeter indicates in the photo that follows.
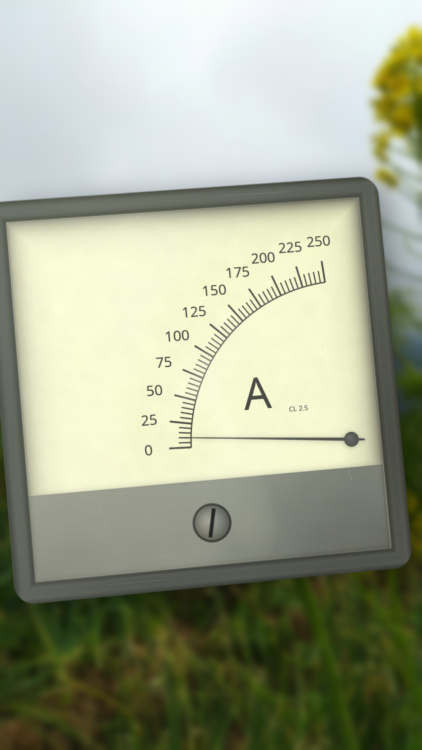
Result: 10 A
